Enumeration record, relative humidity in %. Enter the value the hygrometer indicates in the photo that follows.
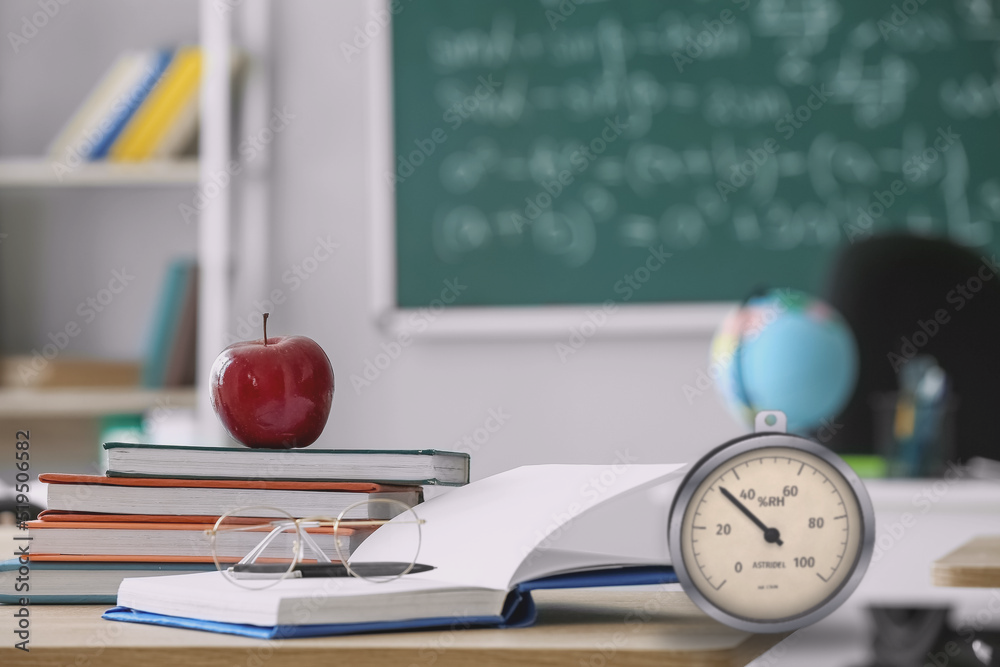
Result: 34 %
